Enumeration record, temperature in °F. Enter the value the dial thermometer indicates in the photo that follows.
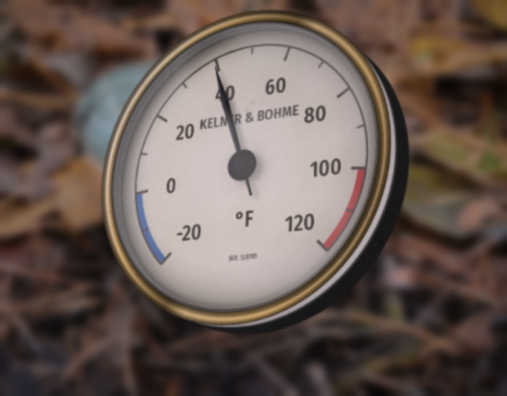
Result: 40 °F
